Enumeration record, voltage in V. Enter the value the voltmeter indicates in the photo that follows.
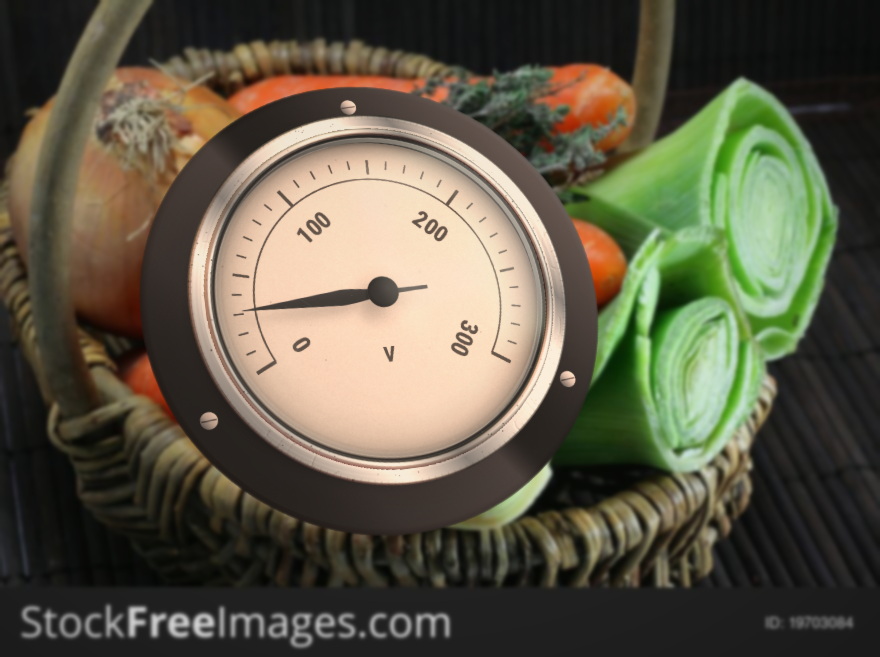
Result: 30 V
